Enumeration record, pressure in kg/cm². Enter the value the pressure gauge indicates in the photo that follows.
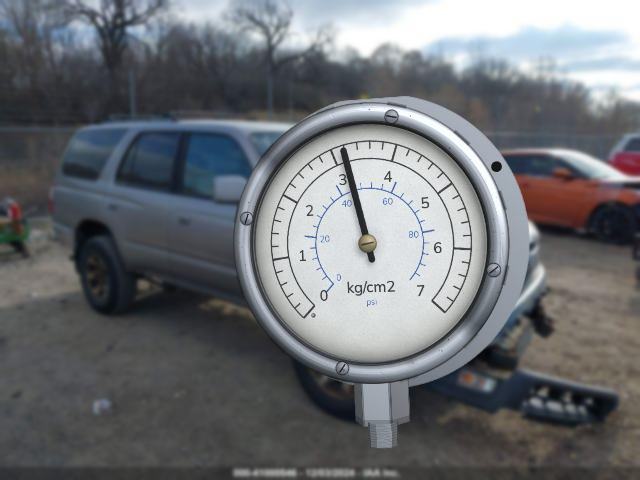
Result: 3.2 kg/cm²
